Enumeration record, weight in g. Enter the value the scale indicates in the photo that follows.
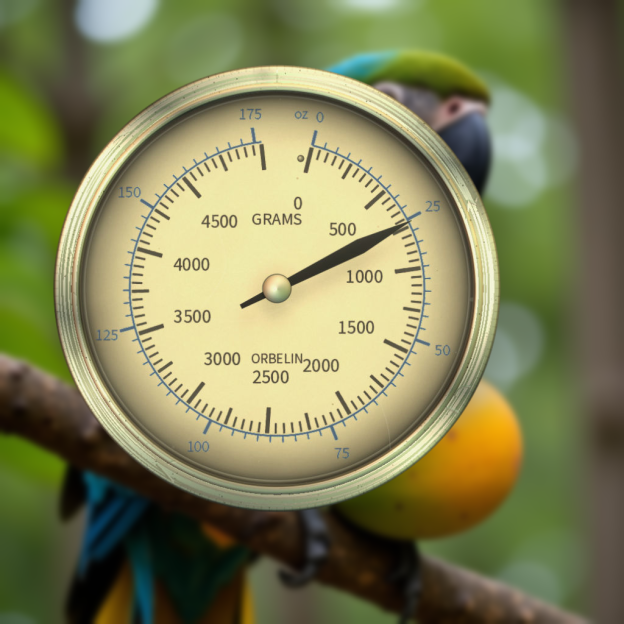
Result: 725 g
